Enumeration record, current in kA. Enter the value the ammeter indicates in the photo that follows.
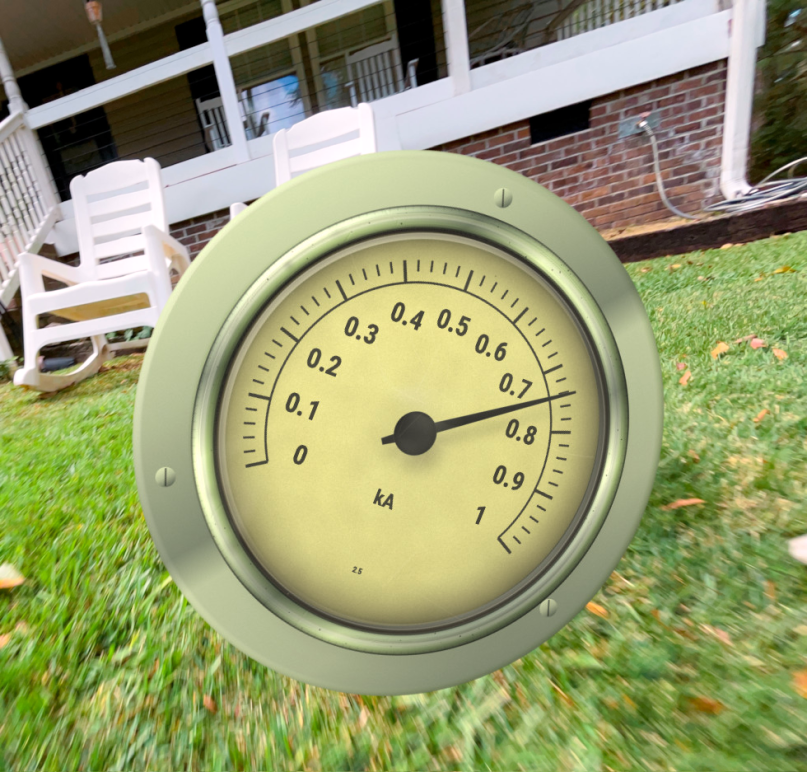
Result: 0.74 kA
